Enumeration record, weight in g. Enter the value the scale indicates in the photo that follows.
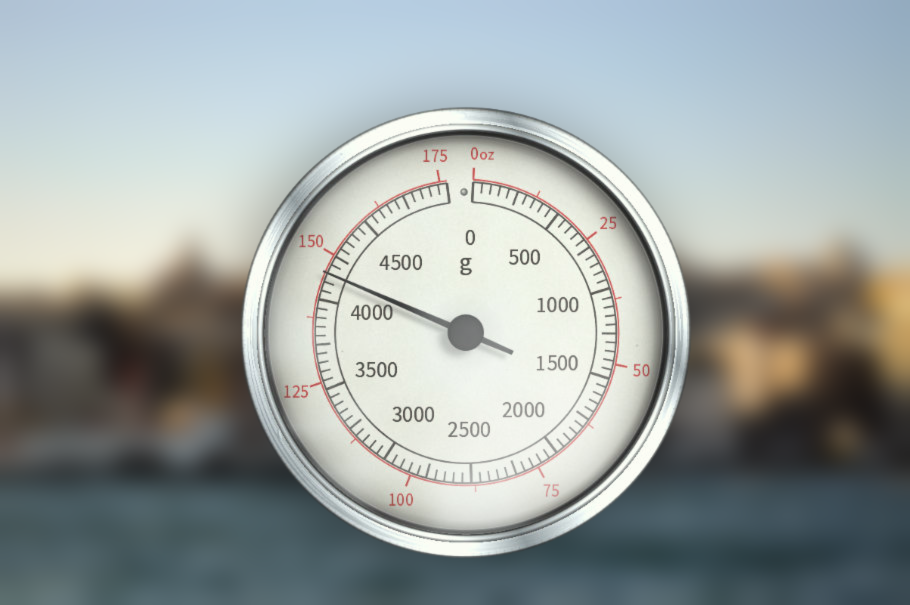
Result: 4150 g
